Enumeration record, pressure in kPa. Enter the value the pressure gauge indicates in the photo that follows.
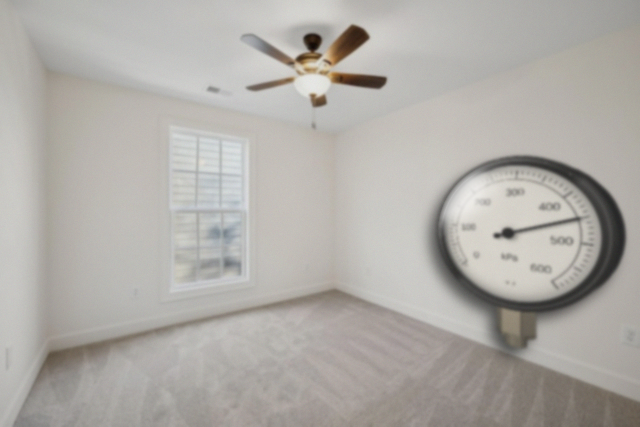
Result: 450 kPa
